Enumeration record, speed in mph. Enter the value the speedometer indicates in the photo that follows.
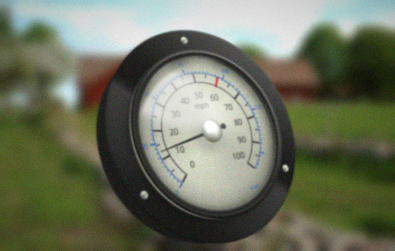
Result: 12.5 mph
